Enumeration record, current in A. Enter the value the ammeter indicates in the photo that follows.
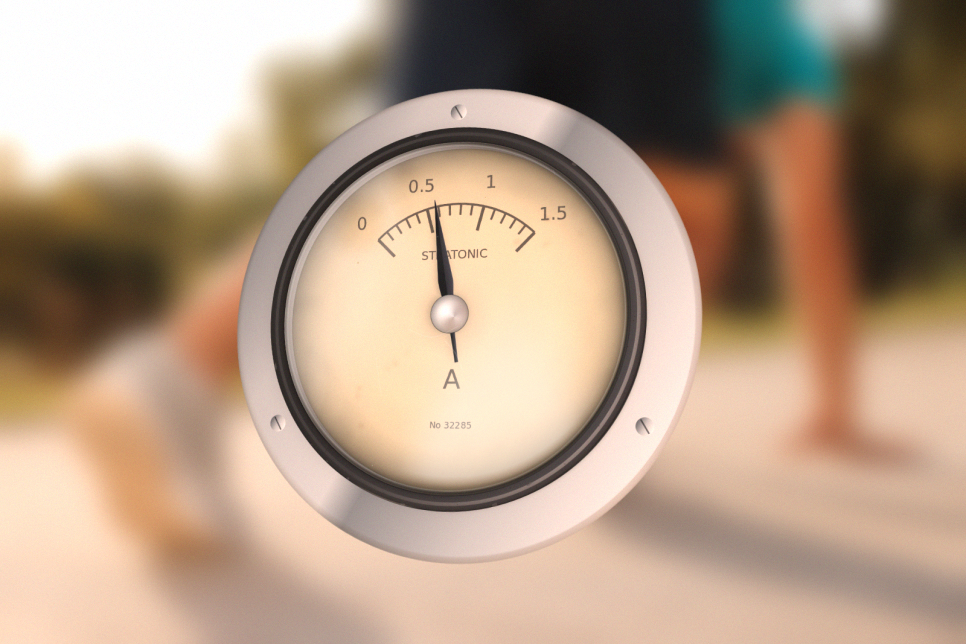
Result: 0.6 A
